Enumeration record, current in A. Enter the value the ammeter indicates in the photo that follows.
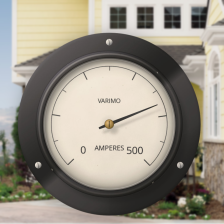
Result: 375 A
